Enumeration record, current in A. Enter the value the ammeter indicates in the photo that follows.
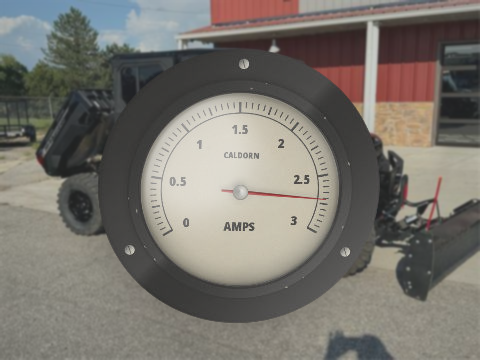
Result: 2.7 A
